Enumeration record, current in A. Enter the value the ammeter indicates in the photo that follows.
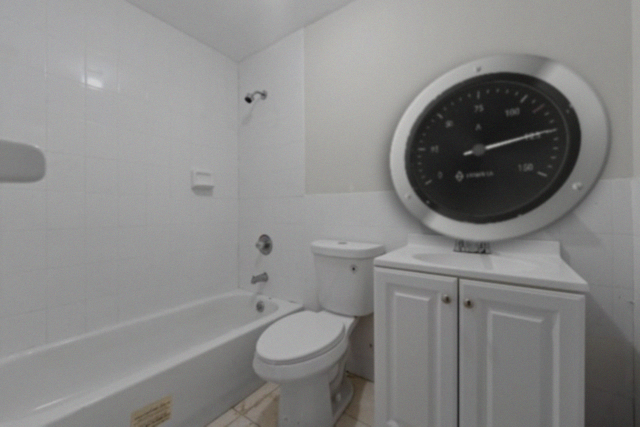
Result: 125 A
